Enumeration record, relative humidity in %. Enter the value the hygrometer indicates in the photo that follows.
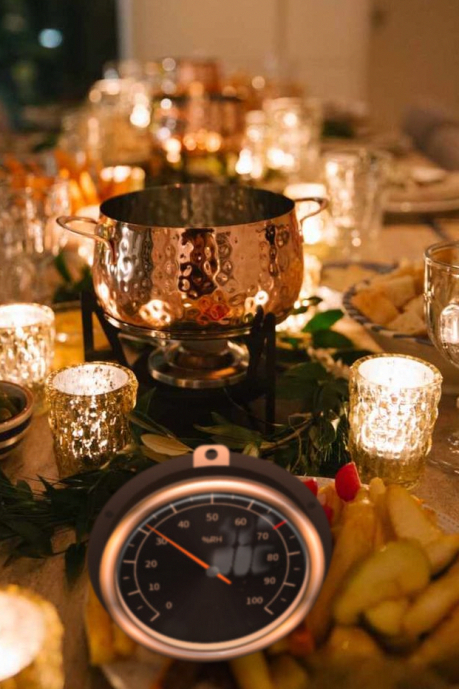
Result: 32.5 %
